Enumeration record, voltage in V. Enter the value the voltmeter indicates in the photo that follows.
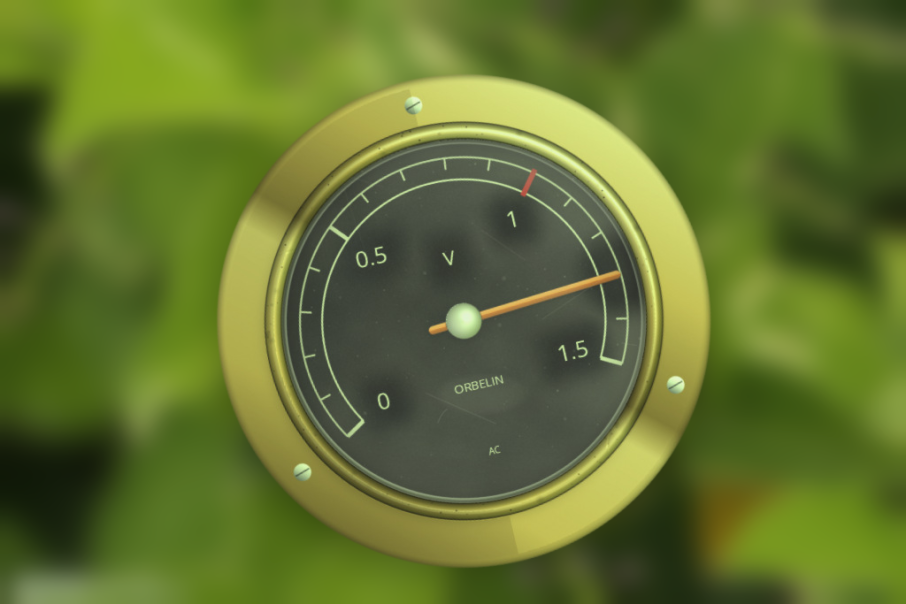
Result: 1.3 V
